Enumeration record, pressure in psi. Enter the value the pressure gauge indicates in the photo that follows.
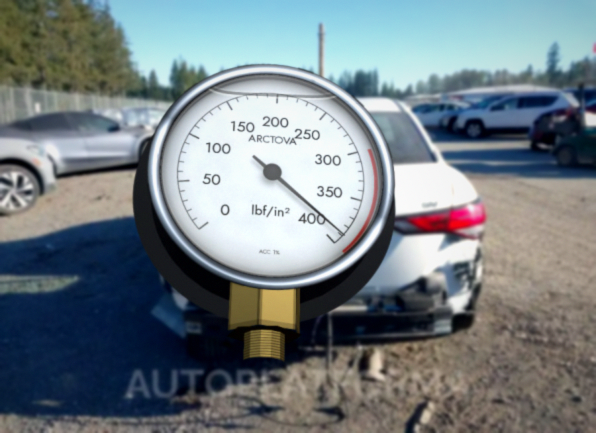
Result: 390 psi
